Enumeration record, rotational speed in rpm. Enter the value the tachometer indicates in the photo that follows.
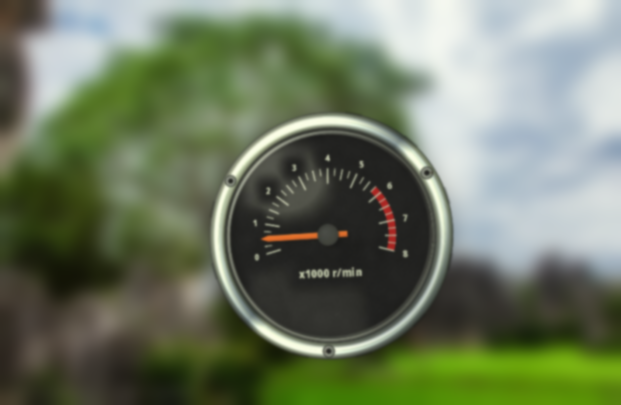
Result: 500 rpm
